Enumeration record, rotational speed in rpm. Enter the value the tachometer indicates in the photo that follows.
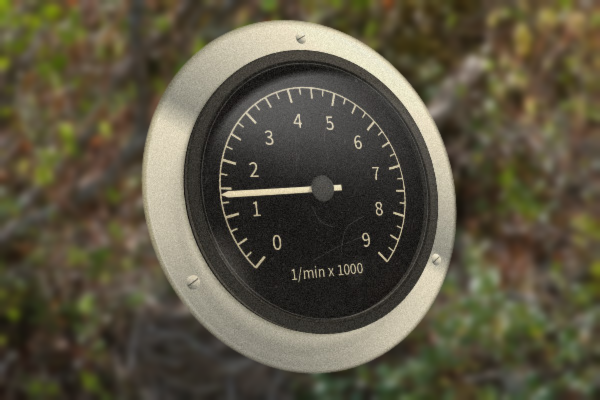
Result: 1375 rpm
